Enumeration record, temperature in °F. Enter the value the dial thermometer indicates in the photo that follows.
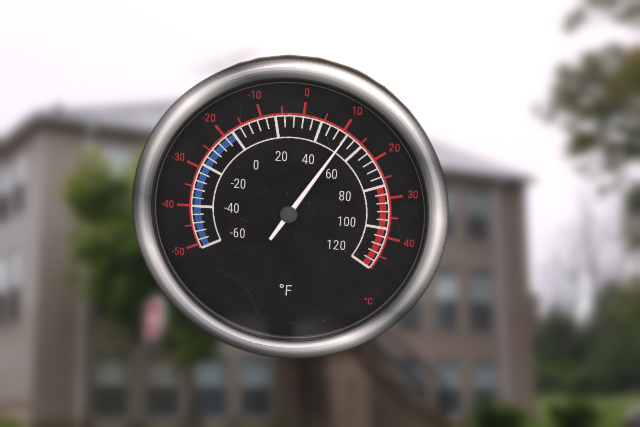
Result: 52 °F
